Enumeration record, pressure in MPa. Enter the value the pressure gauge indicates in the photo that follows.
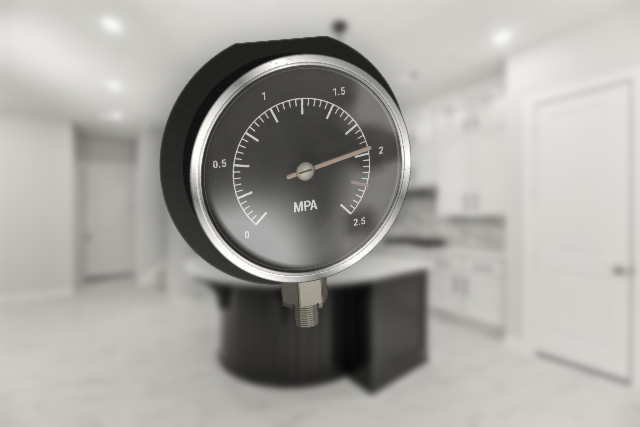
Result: 1.95 MPa
